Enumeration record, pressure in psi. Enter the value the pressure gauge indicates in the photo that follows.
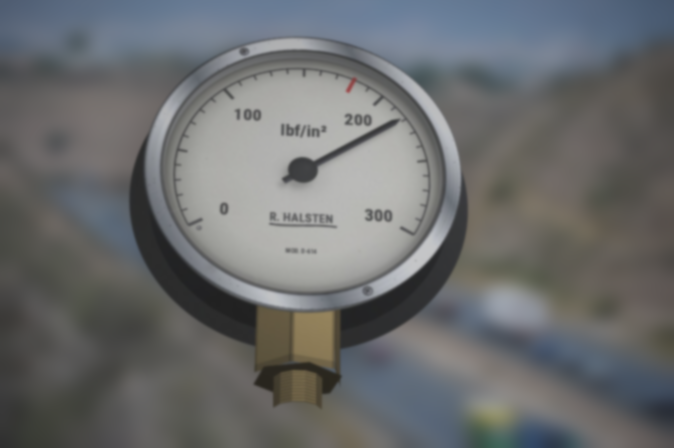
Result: 220 psi
